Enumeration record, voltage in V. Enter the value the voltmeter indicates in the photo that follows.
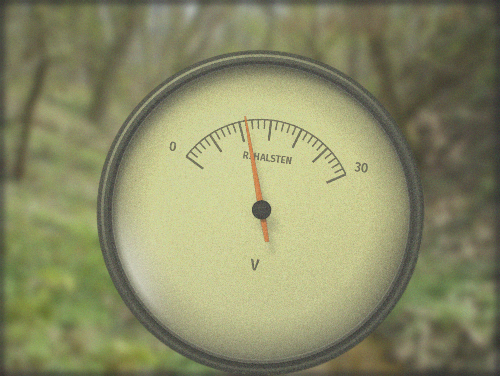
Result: 11 V
